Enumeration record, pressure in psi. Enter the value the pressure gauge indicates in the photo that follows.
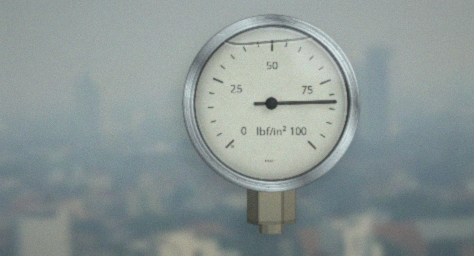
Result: 82.5 psi
